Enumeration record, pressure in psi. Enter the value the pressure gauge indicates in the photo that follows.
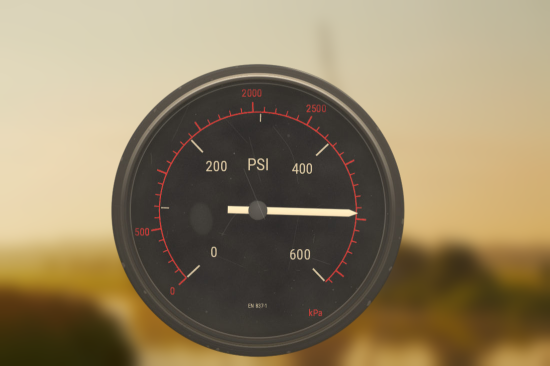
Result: 500 psi
